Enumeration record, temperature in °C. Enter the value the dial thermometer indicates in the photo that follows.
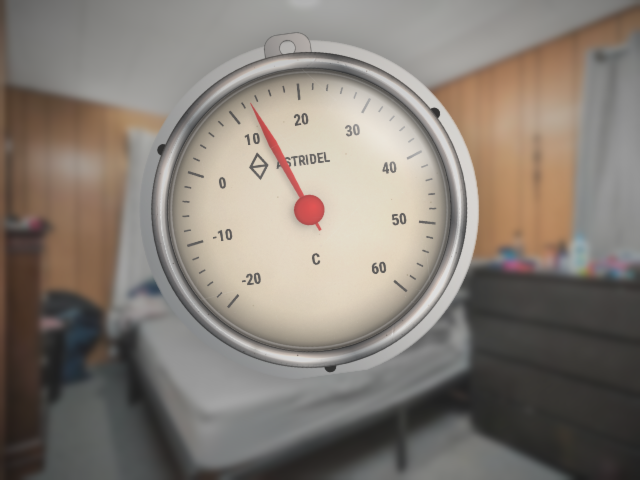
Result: 13 °C
